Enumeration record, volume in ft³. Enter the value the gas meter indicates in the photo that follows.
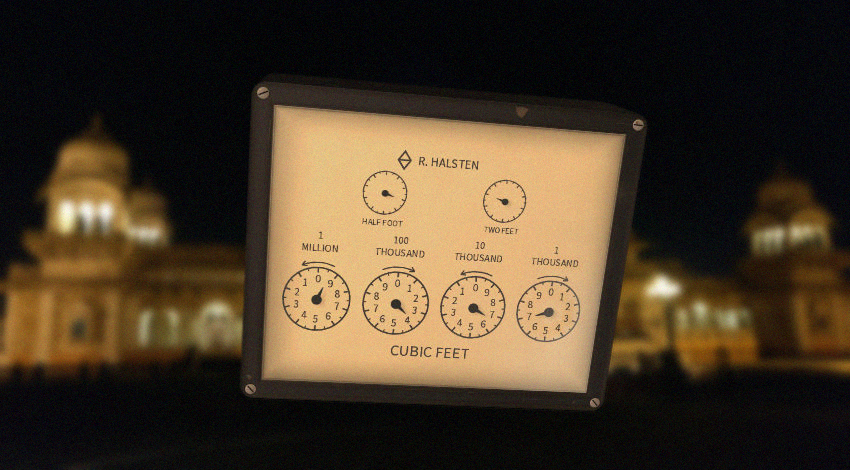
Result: 936700 ft³
